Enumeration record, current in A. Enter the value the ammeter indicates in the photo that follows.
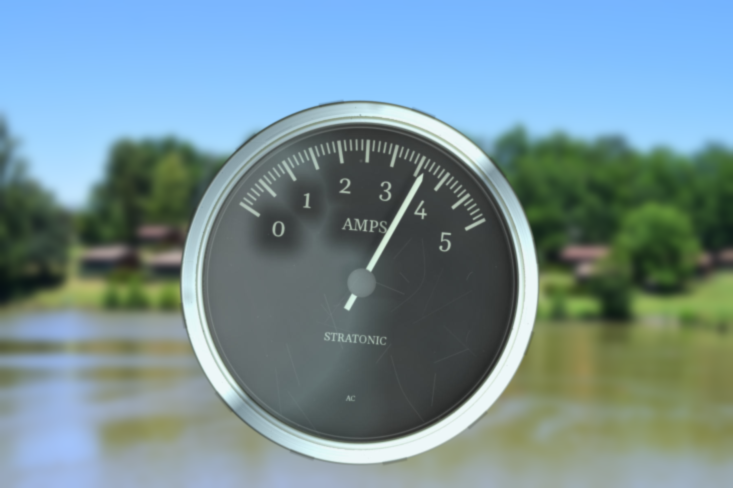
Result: 3.6 A
